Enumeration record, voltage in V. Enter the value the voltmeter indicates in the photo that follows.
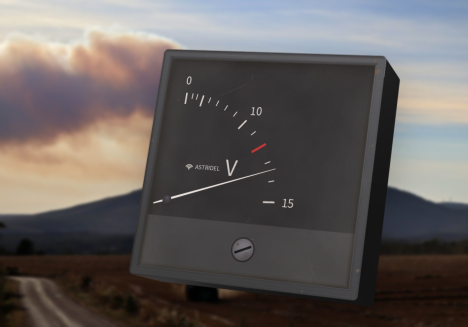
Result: 13.5 V
